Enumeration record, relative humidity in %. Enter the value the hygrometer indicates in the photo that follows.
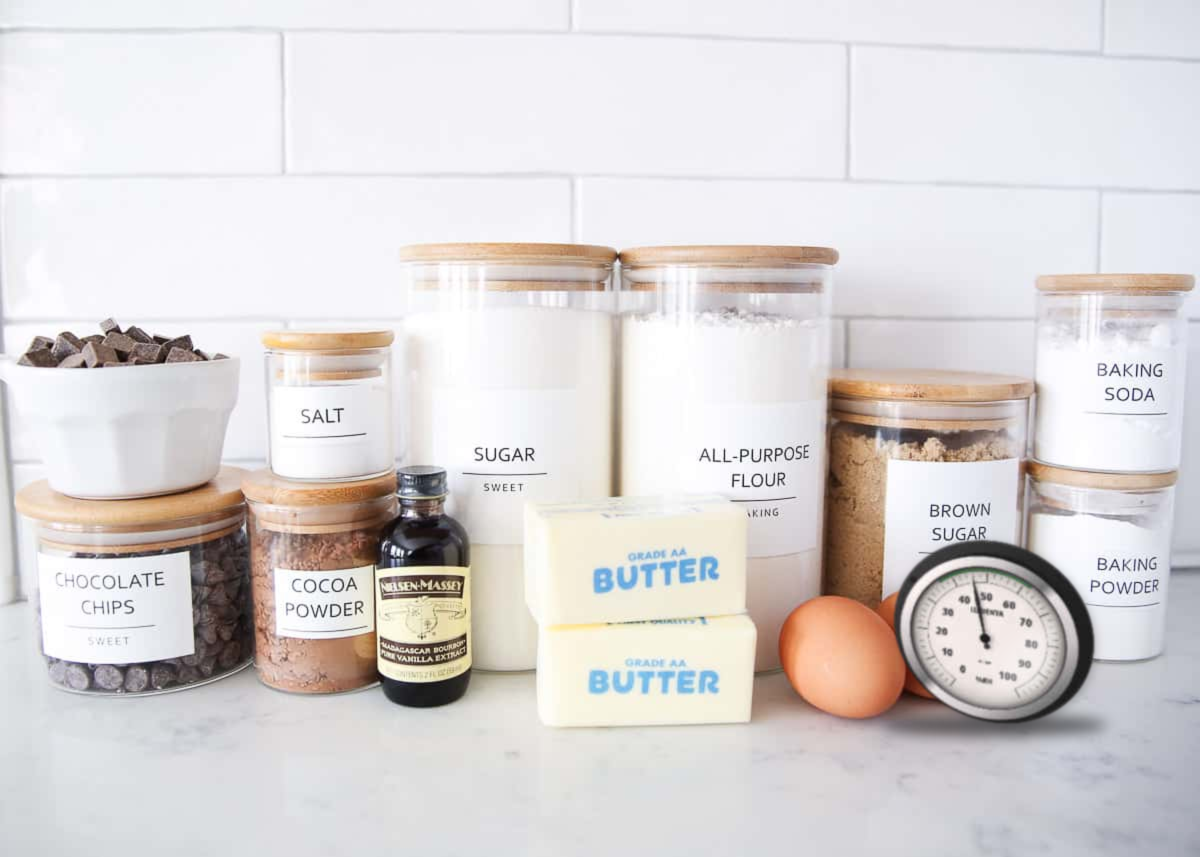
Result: 46 %
